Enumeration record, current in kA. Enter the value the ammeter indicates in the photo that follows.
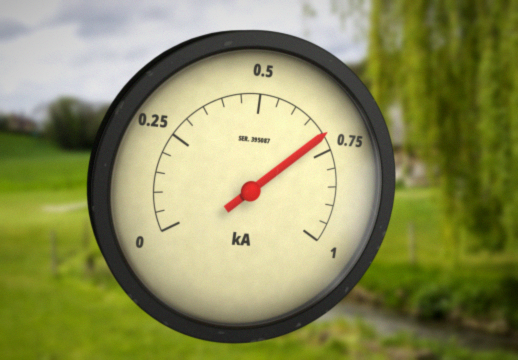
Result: 0.7 kA
